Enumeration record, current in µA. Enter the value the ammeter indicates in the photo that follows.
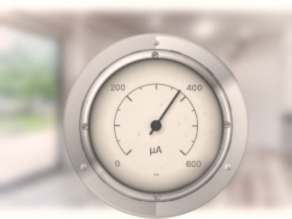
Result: 375 µA
